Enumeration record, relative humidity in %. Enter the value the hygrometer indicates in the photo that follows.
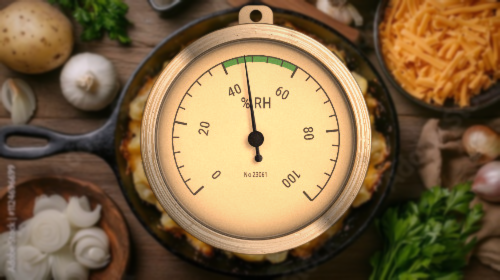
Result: 46 %
